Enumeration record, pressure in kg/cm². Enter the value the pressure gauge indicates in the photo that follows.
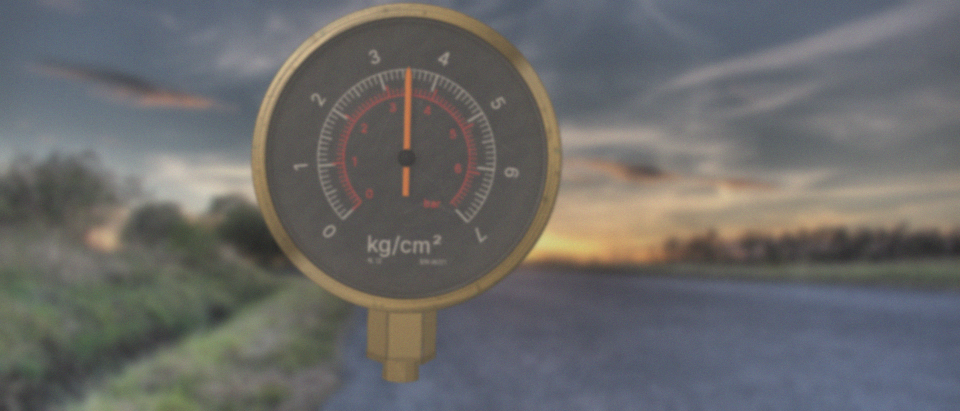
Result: 3.5 kg/cm²
